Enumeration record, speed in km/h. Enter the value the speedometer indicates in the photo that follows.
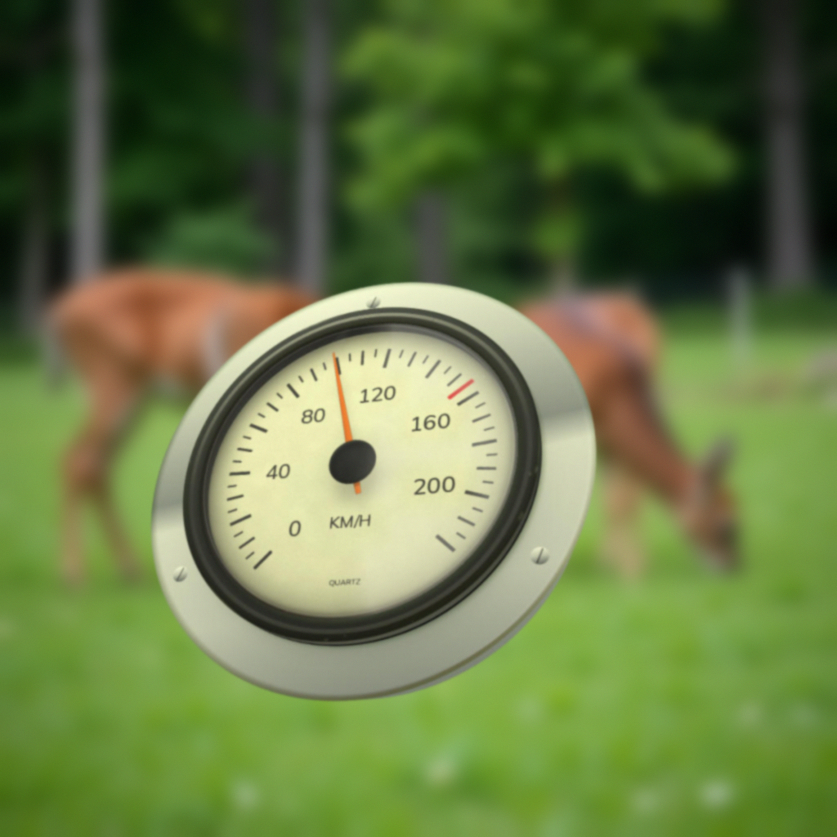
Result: 100 km/h
